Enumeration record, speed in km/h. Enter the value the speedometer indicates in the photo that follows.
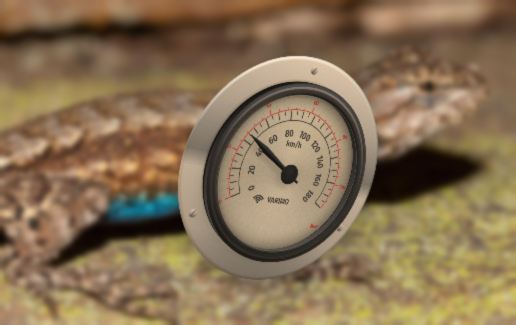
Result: 45 km/h
